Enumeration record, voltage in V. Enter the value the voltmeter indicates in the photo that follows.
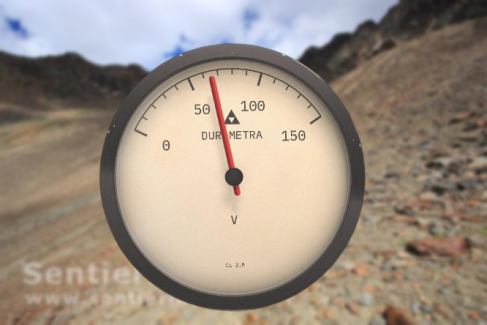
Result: 65 V
